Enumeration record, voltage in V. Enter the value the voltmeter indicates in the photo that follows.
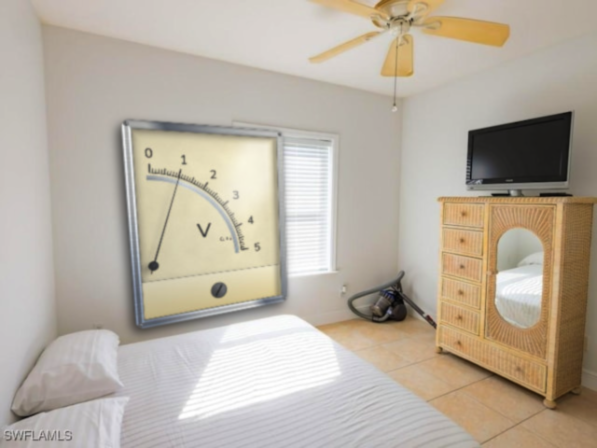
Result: 1 V
